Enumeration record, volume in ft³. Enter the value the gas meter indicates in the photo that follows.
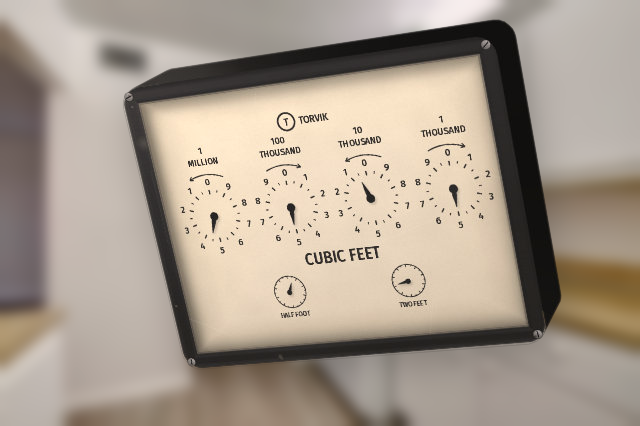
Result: 450500 ft³
